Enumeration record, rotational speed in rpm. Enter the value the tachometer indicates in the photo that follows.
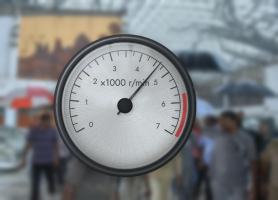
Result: 4625 rpm
